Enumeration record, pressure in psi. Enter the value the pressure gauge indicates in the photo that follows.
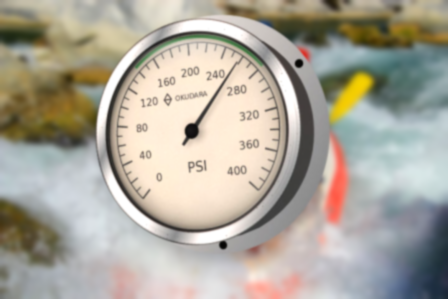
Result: 260 psi
